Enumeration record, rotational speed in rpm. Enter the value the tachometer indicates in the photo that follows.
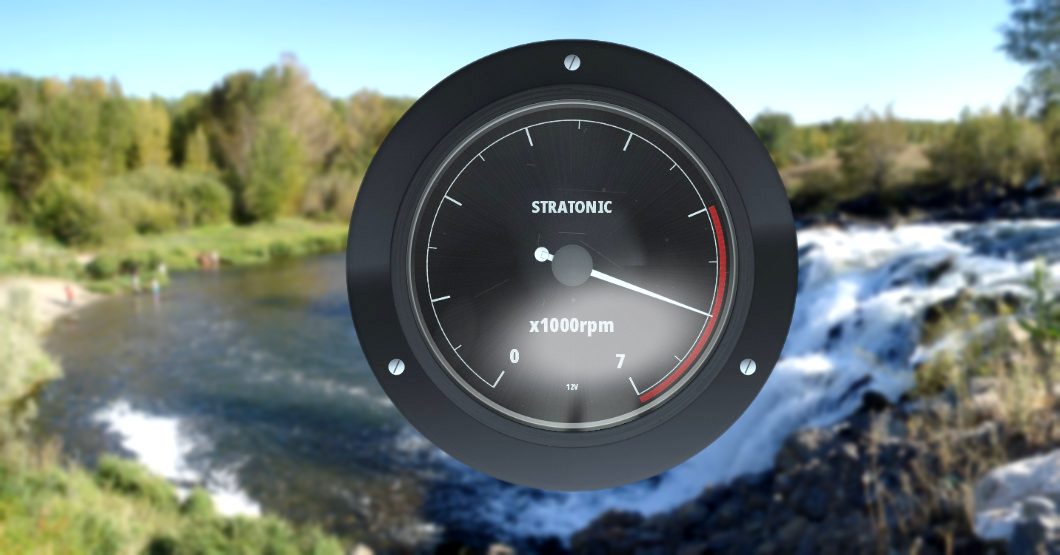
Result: 6000 rpm
